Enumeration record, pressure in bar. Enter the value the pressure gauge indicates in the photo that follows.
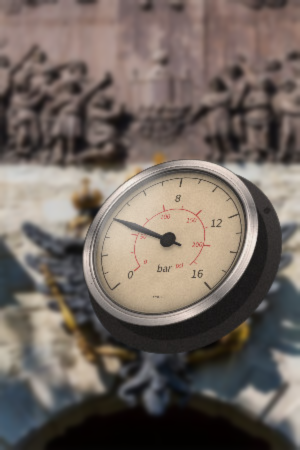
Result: 4 bar
